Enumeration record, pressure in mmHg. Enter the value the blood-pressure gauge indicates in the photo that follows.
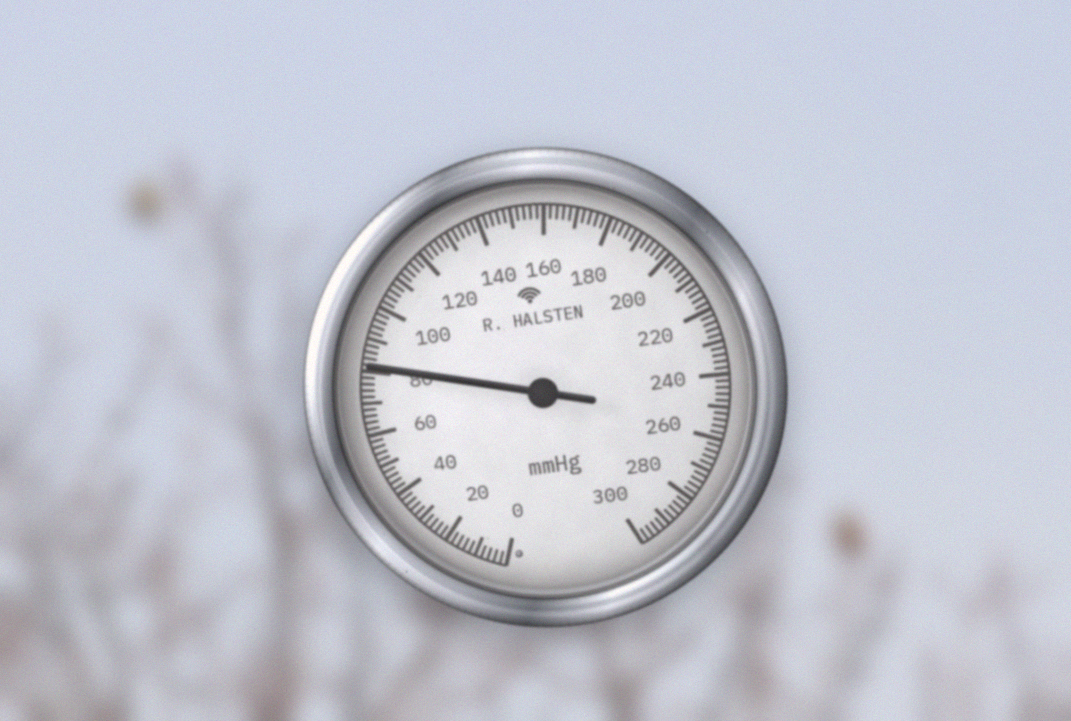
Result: 82 mmHg
